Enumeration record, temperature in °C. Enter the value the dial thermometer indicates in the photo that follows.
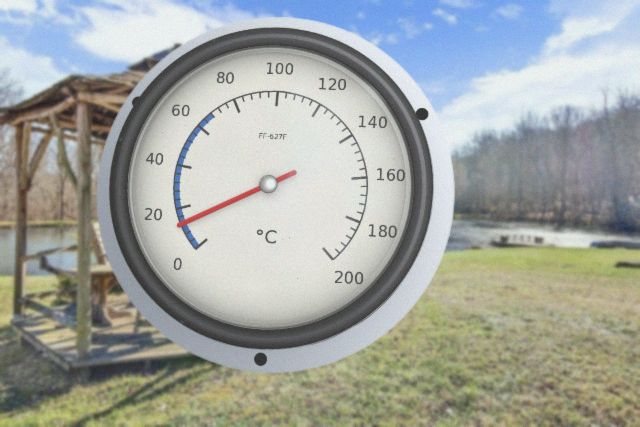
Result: 12 °C
